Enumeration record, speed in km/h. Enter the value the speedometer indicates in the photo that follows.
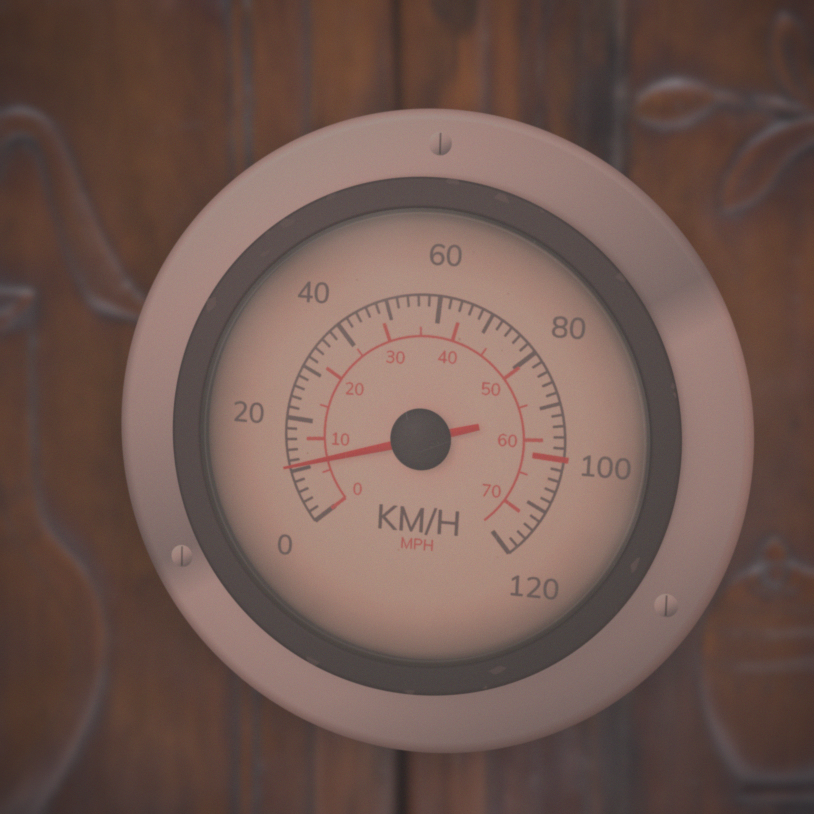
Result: 11 km/h
